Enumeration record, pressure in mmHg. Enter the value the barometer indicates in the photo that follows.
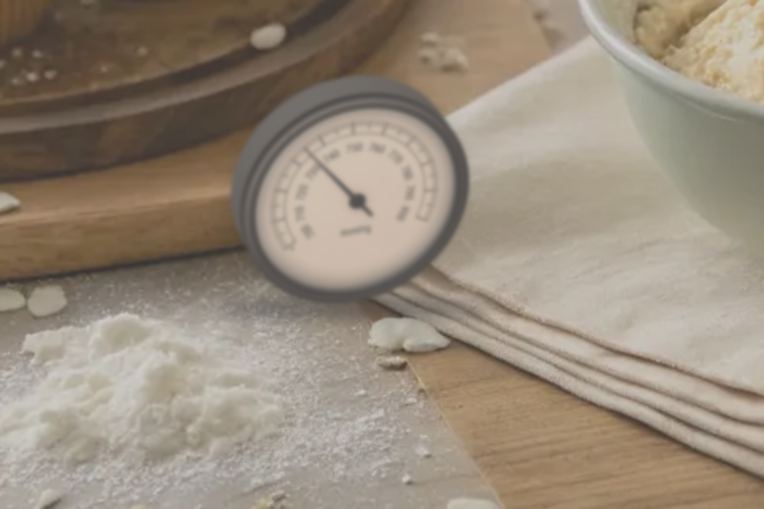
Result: 735 mmHg
